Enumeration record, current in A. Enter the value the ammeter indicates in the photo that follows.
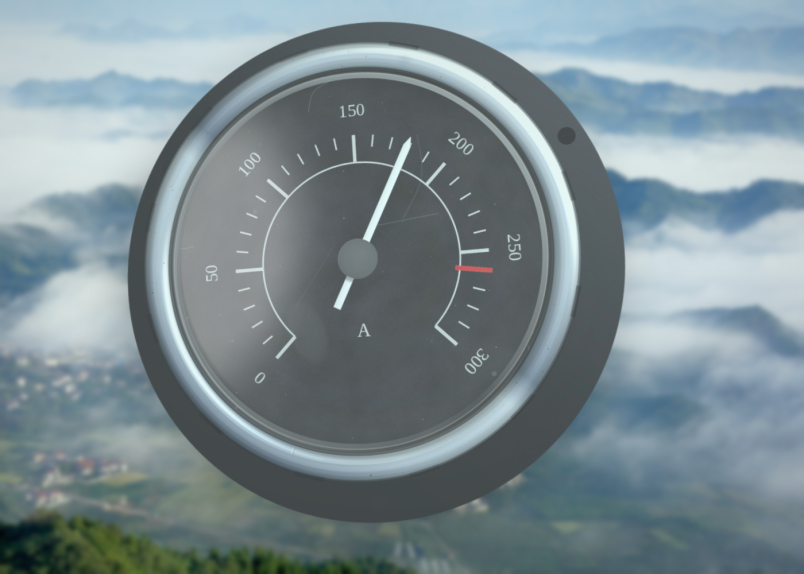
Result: 180 A
